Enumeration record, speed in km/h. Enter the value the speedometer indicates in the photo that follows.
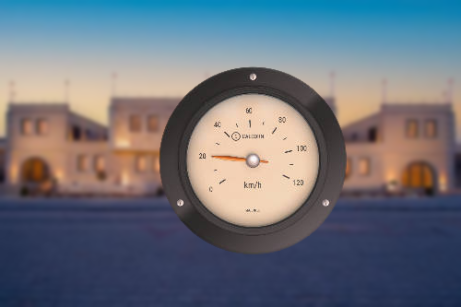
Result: 20 km/h
